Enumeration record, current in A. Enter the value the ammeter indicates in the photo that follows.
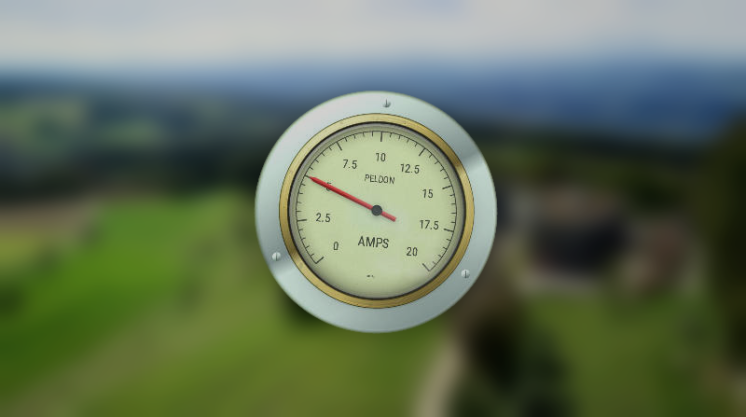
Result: 5 A
